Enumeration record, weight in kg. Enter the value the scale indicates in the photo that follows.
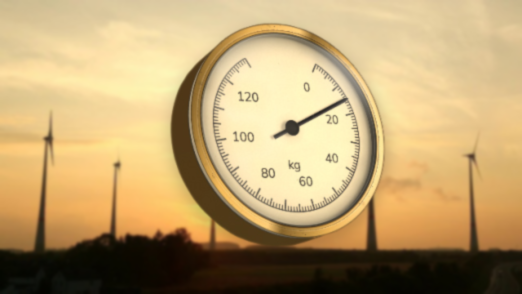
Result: 15 kg
